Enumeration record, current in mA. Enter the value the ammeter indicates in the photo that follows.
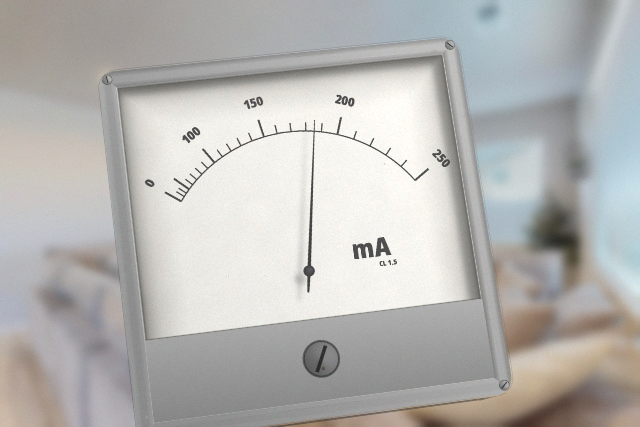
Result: 185 mA
